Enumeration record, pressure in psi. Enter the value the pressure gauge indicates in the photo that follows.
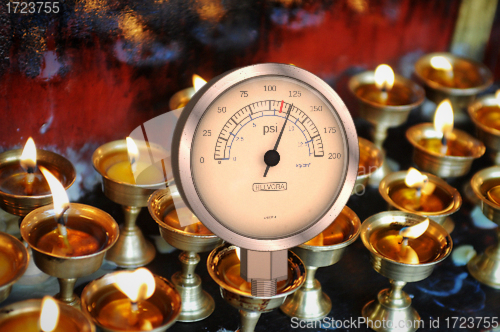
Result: 125 psi
